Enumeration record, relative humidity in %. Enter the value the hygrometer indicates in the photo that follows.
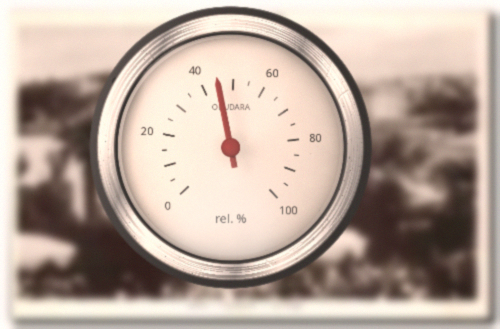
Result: 45 %
